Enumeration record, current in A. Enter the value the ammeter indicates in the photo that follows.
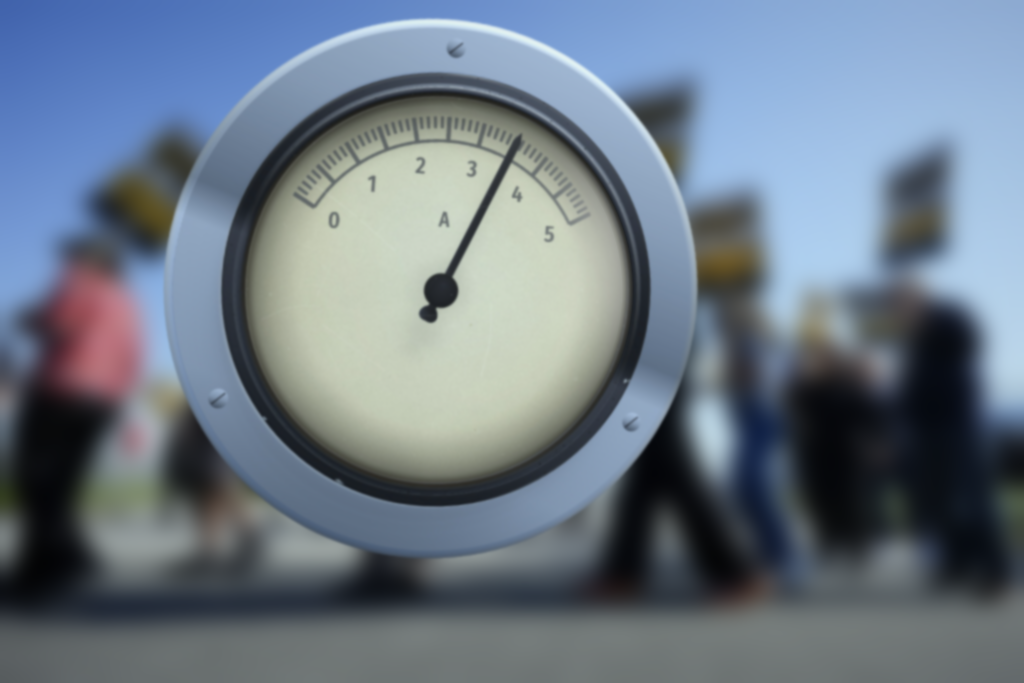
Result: 3.5 A
